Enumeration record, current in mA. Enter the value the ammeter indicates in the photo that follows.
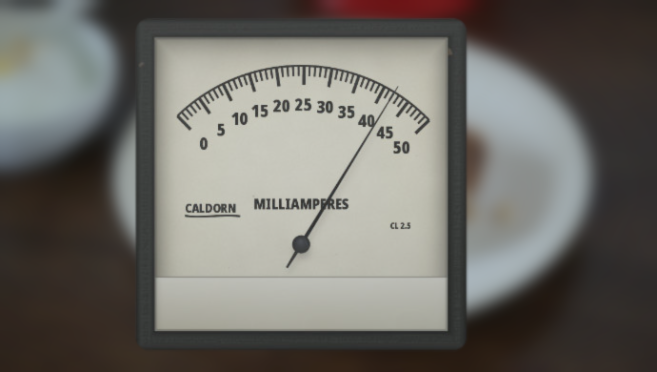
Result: 42 mA
